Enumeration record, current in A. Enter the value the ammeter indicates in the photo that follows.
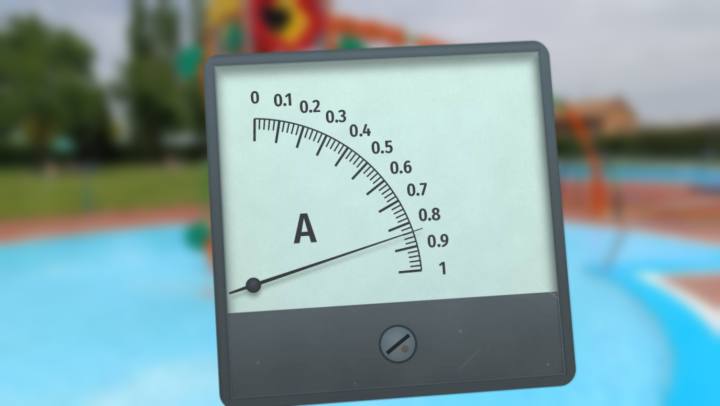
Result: 0.84 A
